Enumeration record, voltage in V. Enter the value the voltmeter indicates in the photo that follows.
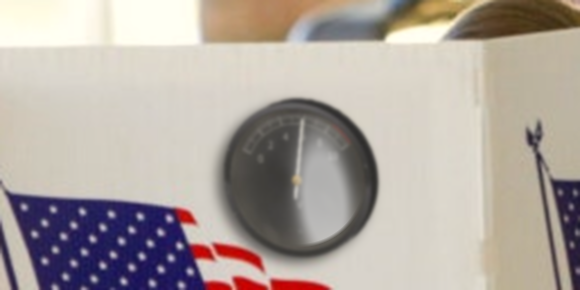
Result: 6 V
